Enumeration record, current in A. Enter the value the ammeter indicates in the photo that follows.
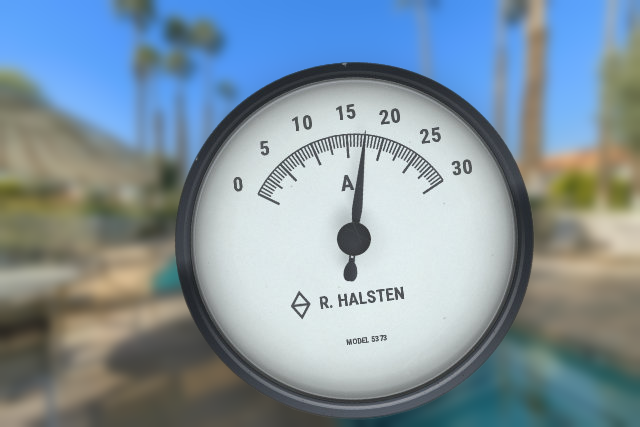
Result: 17.5 A
